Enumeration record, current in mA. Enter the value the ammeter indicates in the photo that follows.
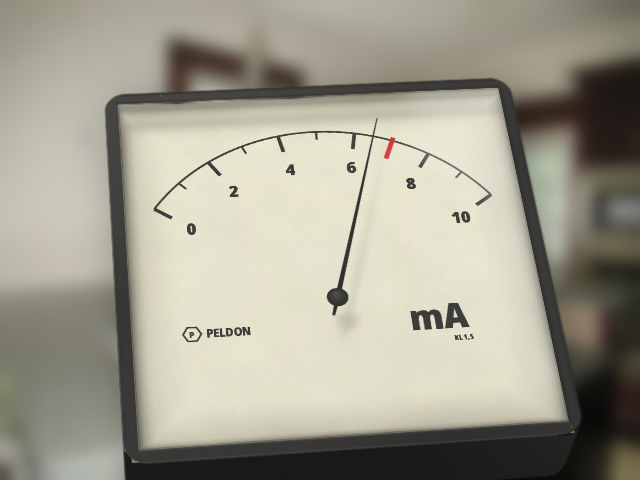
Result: 6.5 mA
